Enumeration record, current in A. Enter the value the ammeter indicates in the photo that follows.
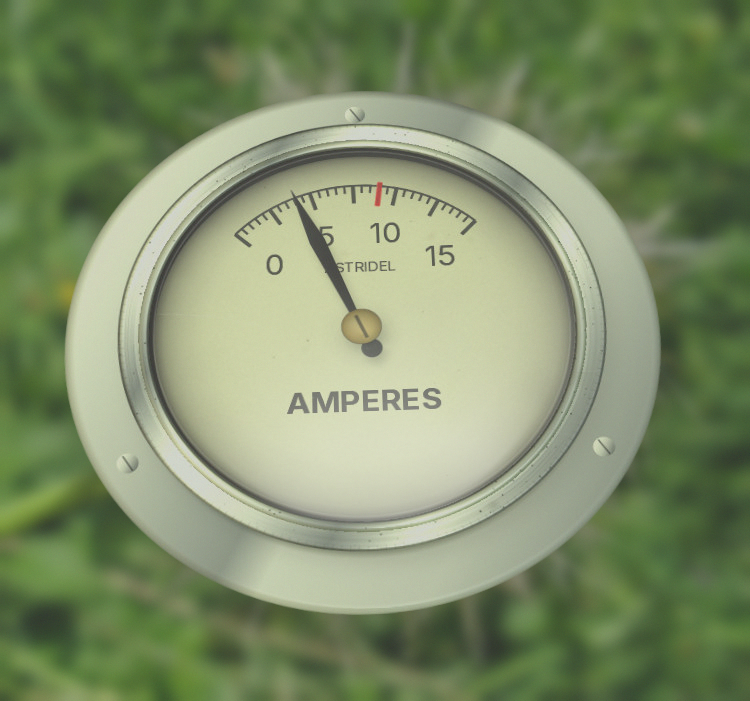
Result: 4 A
